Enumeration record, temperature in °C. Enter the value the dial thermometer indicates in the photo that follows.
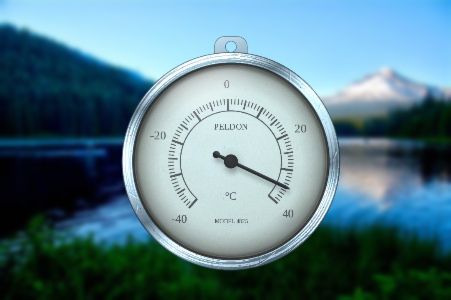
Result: 35 °C
